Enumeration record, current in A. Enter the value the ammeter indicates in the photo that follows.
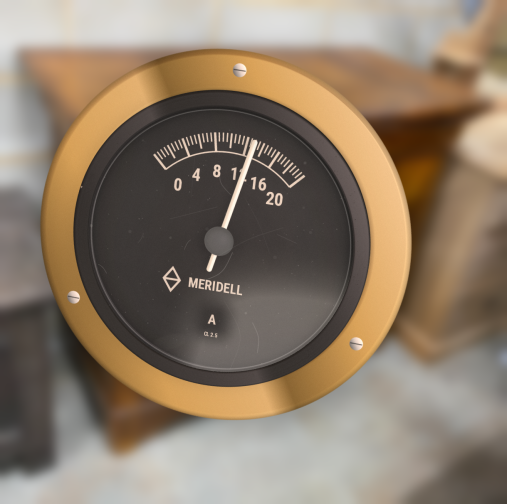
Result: 13 A
